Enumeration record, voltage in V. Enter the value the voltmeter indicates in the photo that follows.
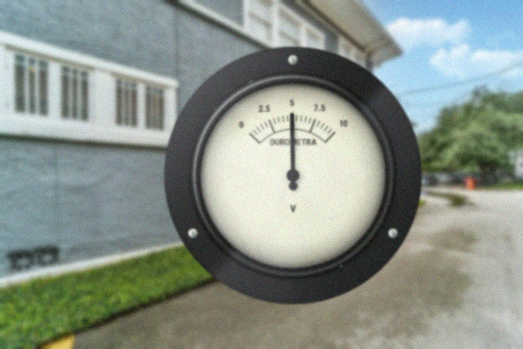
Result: 5 V
